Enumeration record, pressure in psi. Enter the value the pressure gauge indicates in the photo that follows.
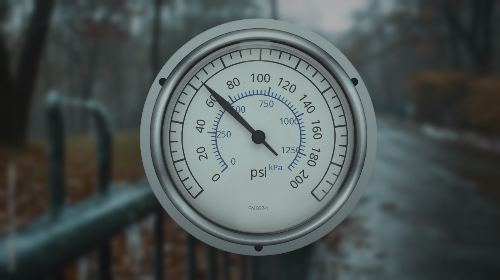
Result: 65 psi
